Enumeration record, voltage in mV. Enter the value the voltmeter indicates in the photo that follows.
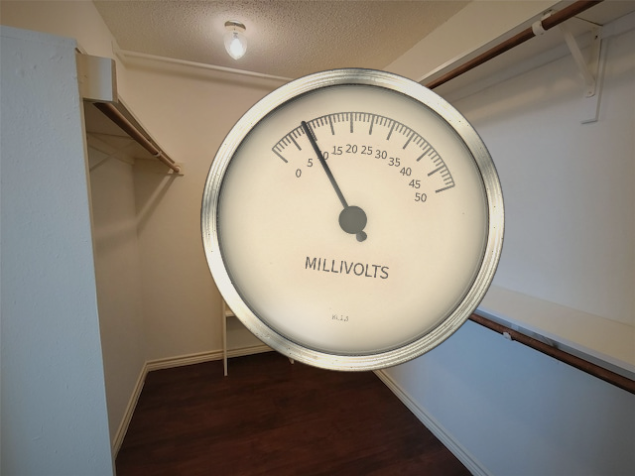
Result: 9 mV
